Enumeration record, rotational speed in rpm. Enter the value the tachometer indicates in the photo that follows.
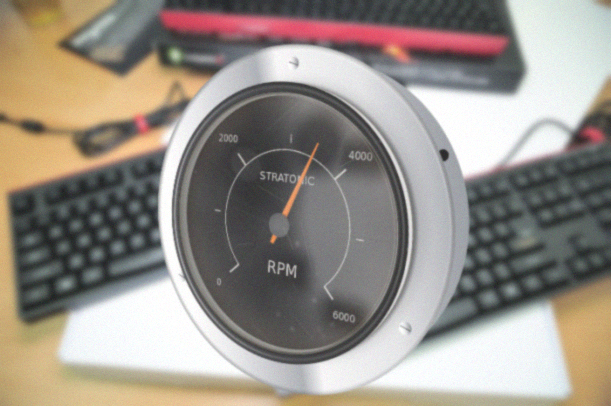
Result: 3500 rpm
